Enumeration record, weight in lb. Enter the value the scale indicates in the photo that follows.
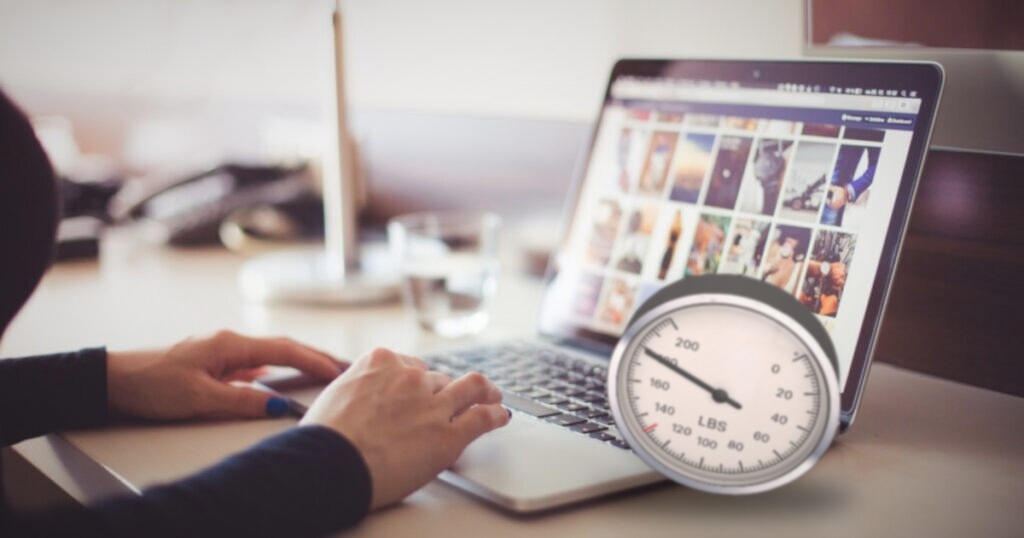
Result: 180 lb
